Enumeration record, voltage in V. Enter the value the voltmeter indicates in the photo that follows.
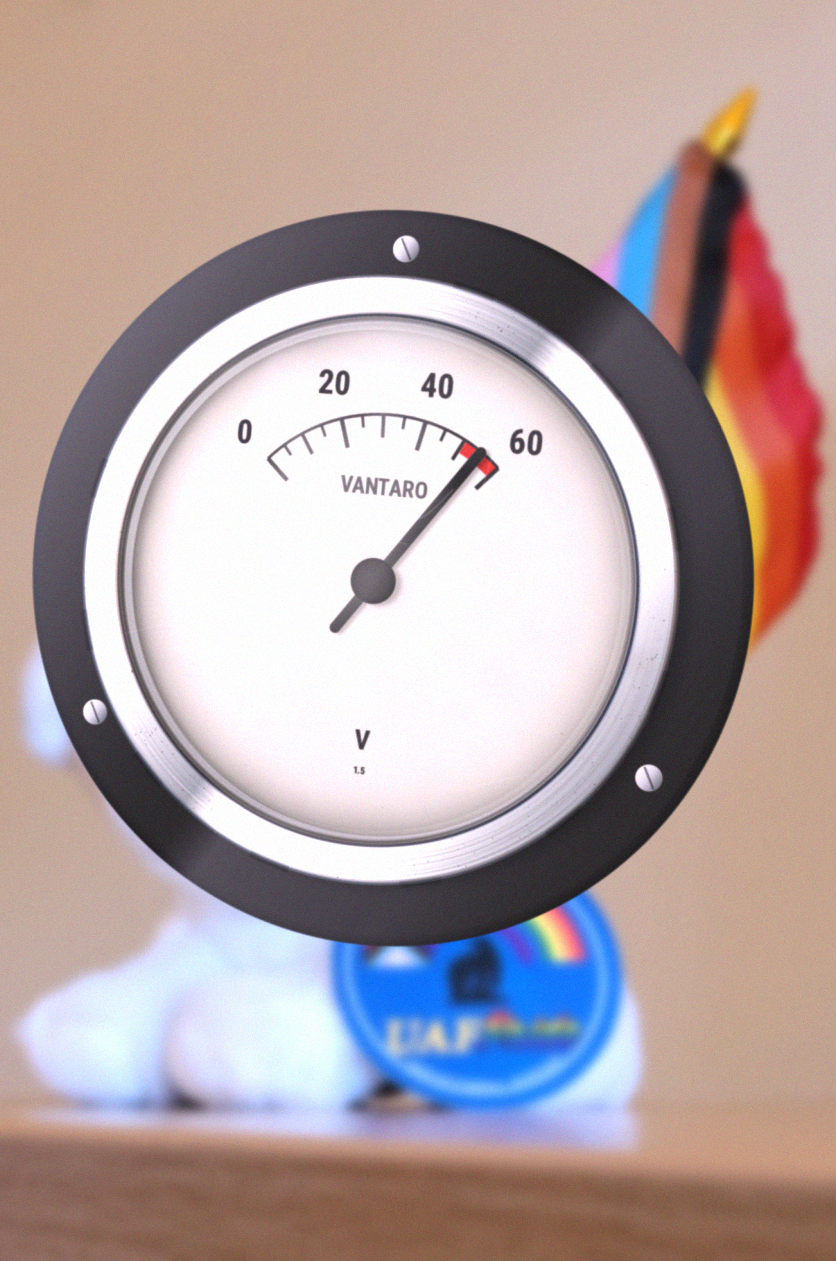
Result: 55 V
